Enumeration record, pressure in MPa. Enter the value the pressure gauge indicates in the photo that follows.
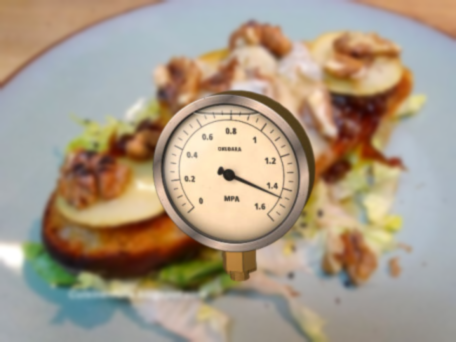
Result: 1.45 MPa
